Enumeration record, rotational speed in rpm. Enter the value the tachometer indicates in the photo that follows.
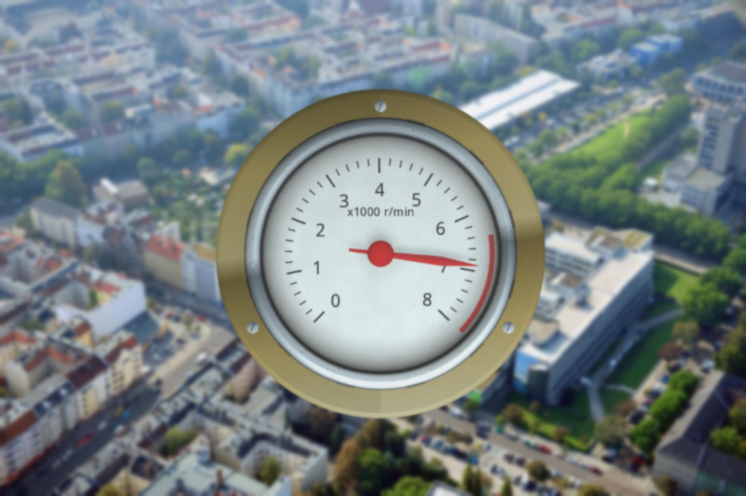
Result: 6900 rpm
